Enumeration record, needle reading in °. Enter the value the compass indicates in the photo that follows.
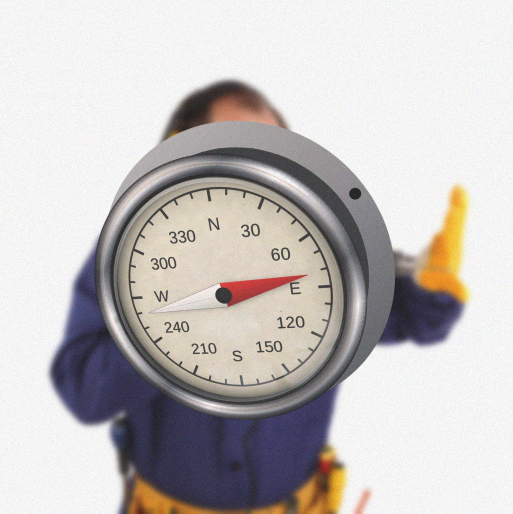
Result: 80 °
